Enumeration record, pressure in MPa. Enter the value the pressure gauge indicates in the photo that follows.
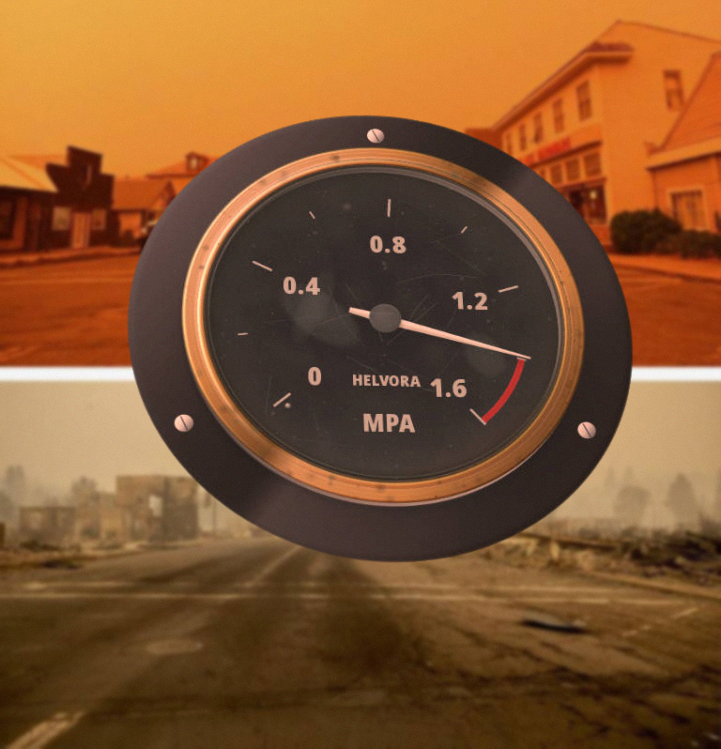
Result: 1.4 MPa
